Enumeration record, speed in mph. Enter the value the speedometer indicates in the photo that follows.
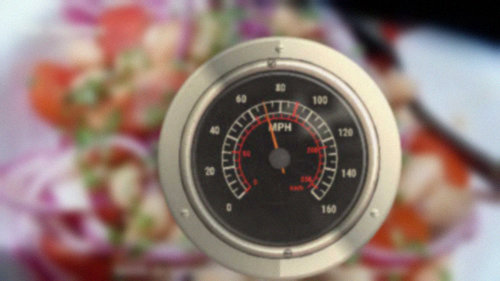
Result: 70 mph
